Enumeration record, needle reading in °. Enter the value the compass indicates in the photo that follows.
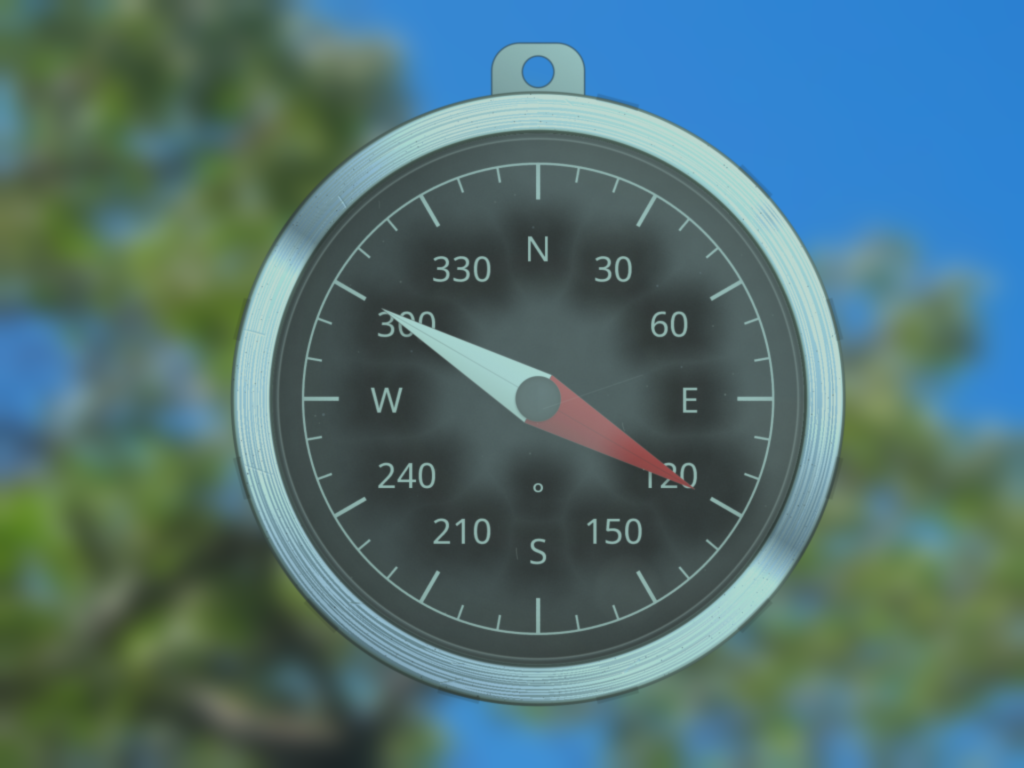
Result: 120 °
